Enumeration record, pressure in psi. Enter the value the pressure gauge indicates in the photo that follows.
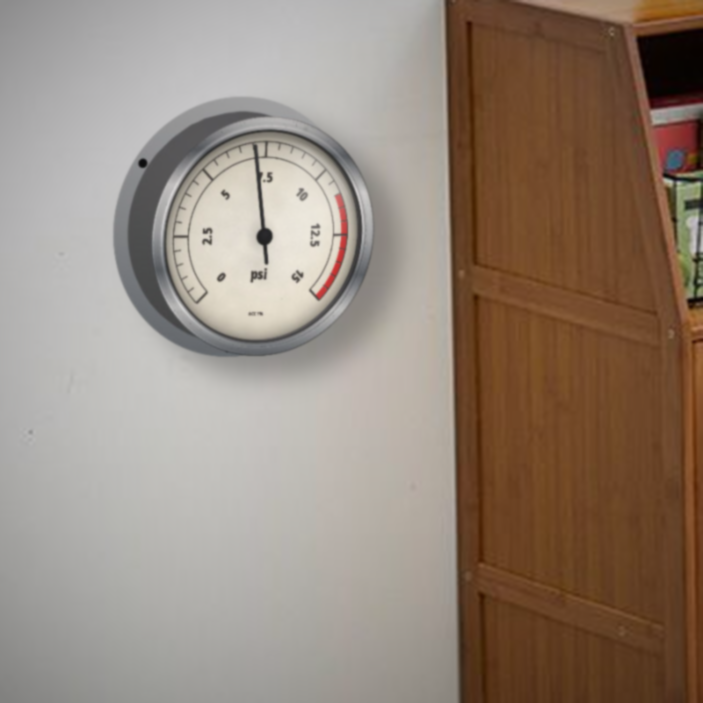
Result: 7 psi
